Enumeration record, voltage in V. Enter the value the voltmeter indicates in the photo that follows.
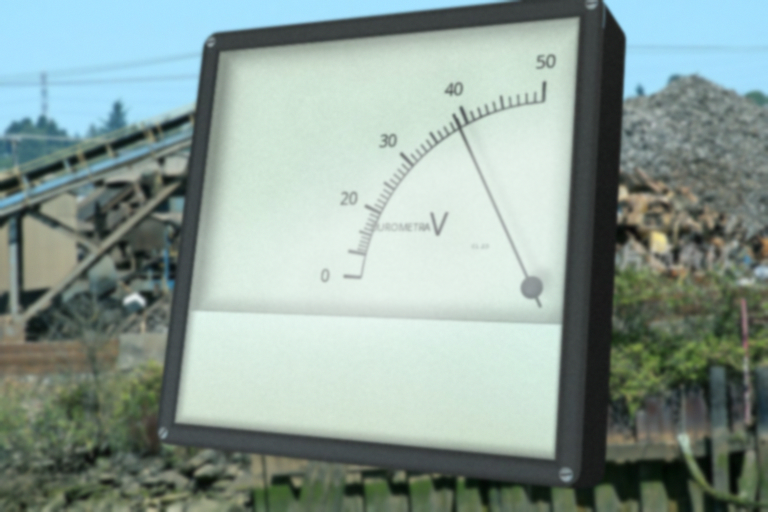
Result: 39 V
